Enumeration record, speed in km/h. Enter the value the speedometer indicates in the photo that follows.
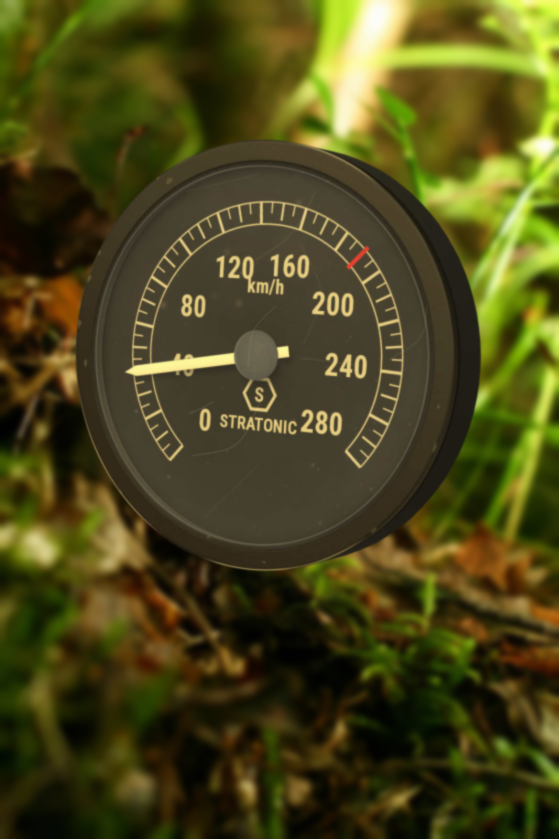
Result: 40 km/h
